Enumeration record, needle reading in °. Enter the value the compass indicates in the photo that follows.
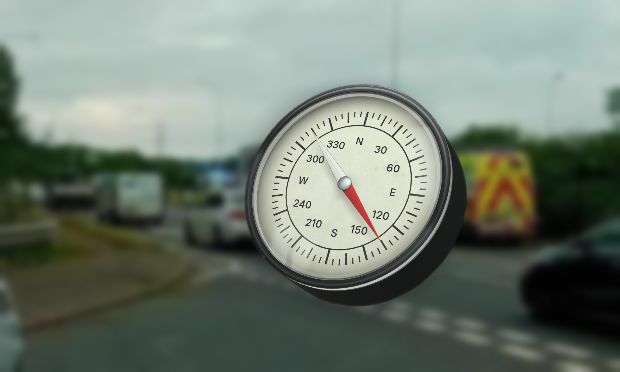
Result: 135 °
